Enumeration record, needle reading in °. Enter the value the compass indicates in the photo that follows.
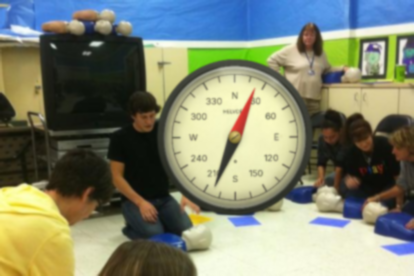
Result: 22.5 °
